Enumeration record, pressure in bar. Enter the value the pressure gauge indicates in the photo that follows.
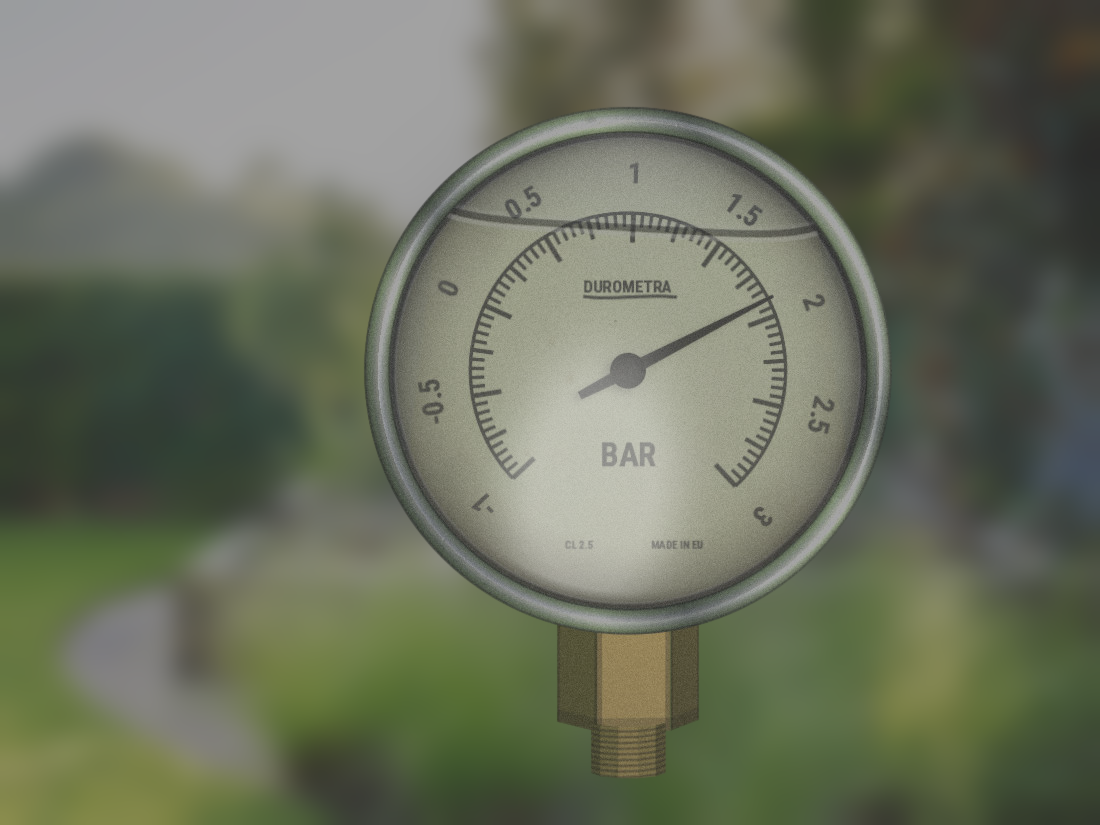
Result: 1.9 bar
